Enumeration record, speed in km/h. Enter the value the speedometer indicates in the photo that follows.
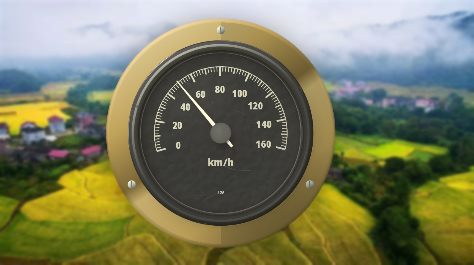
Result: 50 km/h
